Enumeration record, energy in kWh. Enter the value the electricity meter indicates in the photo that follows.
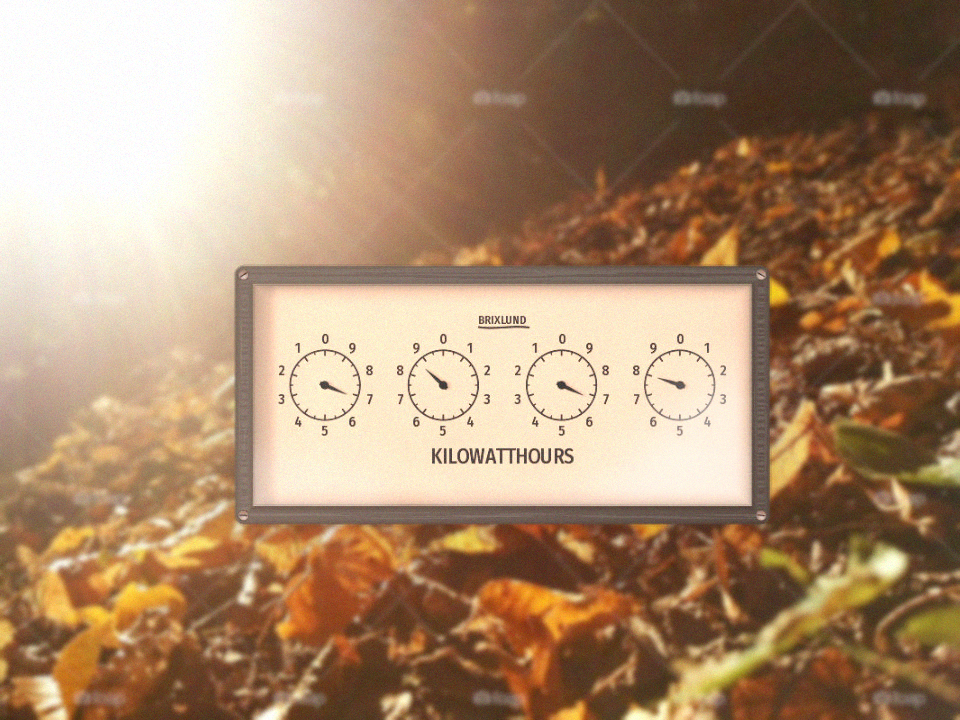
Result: 6868 kWh
